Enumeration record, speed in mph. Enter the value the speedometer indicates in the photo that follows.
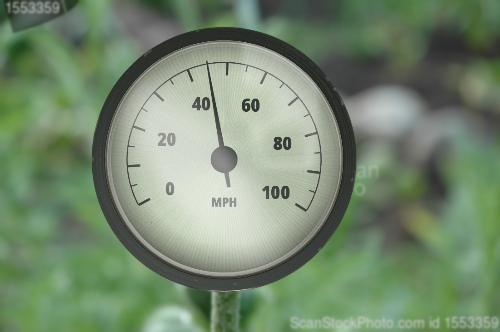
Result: 45 mph
